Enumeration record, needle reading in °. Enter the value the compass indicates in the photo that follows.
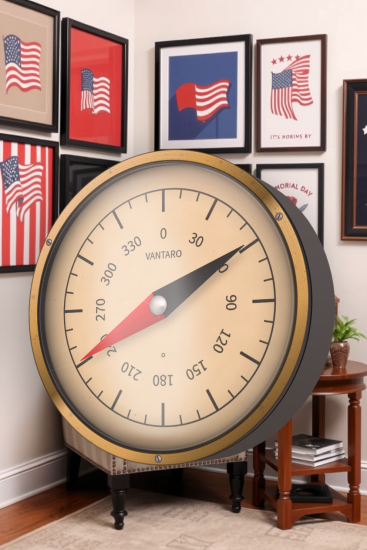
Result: 240 °
